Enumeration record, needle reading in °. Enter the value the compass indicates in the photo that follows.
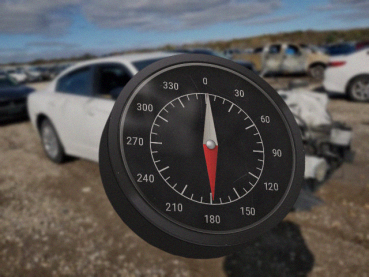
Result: 180 °
